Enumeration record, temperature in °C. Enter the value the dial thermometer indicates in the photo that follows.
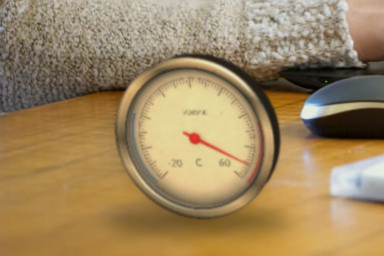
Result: 55 °C
